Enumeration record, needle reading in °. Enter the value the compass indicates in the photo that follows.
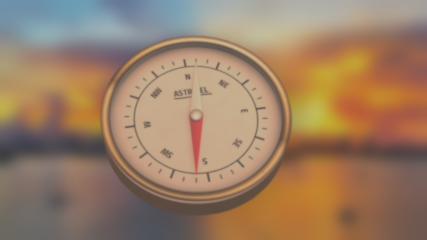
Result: 190 °
